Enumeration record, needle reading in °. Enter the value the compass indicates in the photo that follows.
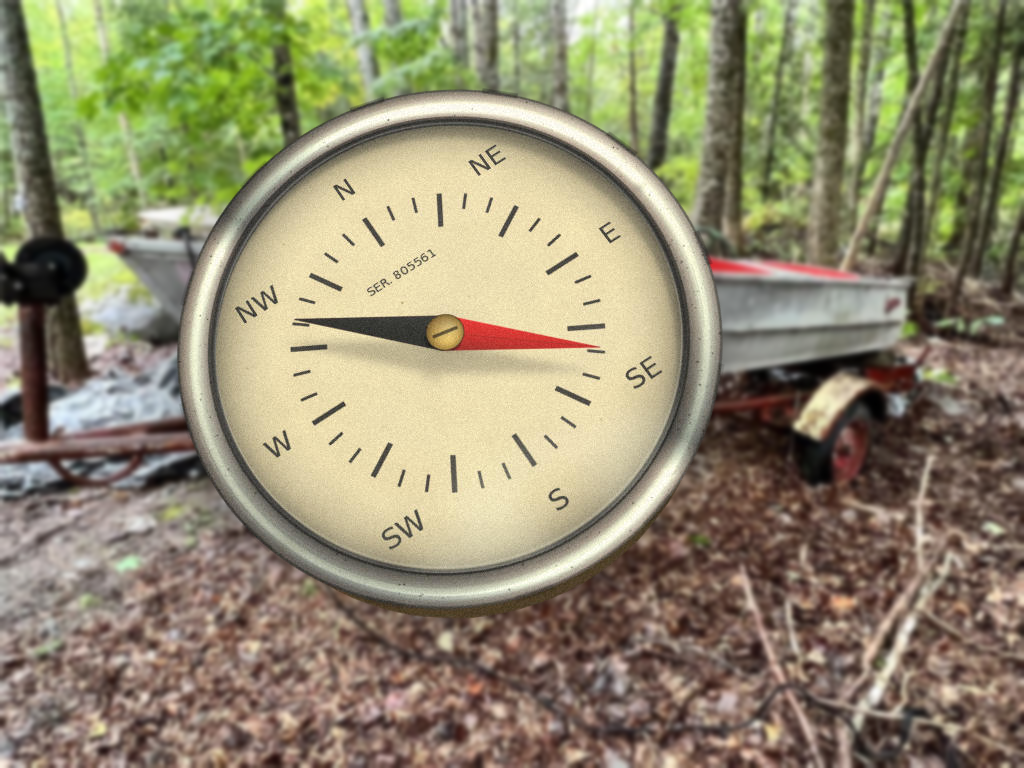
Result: 130 °
